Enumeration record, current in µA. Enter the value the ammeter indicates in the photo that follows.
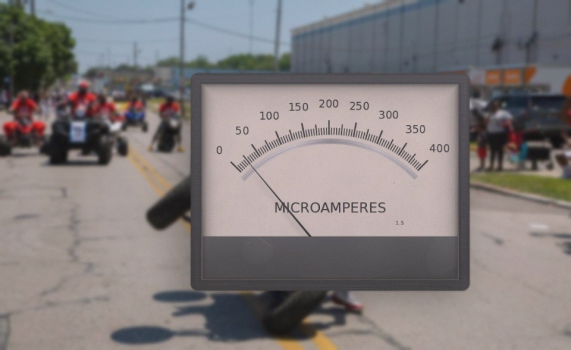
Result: 25 µA
